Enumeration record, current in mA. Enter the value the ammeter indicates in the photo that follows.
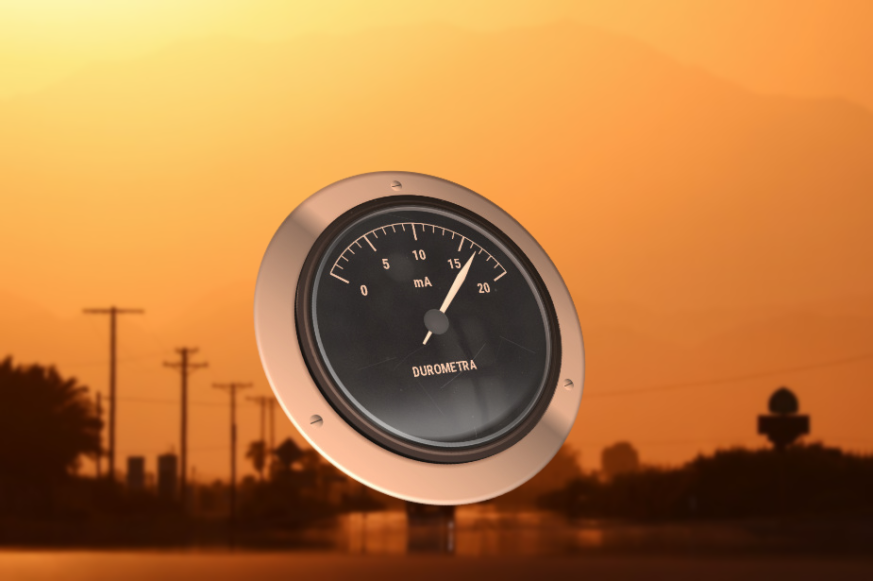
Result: 16.5 mA
